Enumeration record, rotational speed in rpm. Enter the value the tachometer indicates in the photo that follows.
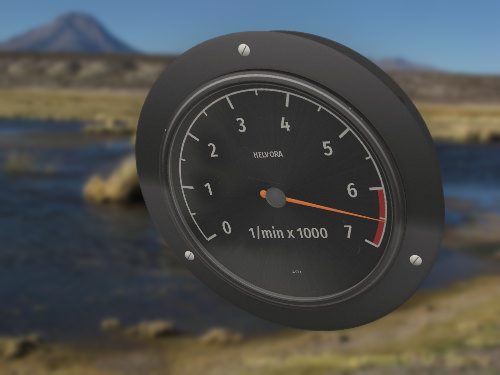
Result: 6500 rpm
